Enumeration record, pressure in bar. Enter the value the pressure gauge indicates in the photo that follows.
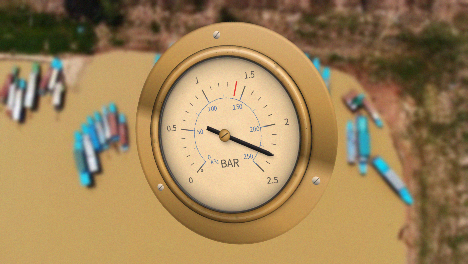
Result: 2.3 bar
